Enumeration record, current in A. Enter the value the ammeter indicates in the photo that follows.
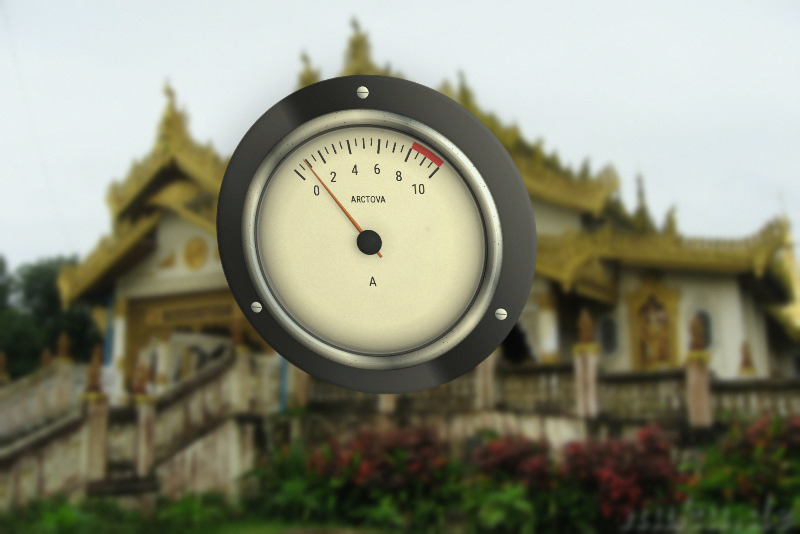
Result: 1 A
